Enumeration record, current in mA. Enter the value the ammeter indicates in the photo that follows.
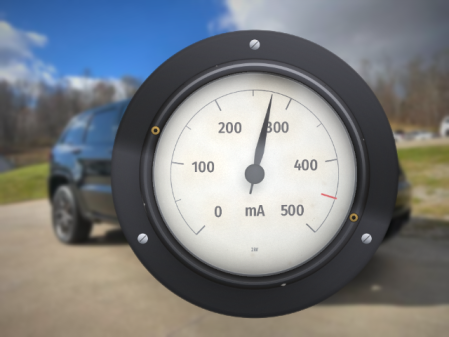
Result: 275 mA
